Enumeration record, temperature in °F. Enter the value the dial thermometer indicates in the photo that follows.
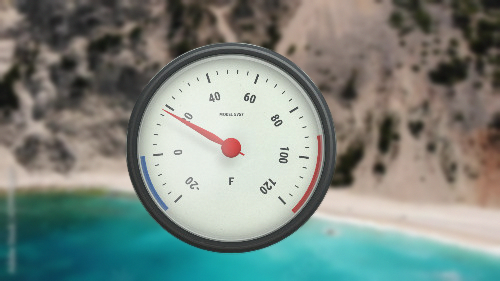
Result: 18 °F
